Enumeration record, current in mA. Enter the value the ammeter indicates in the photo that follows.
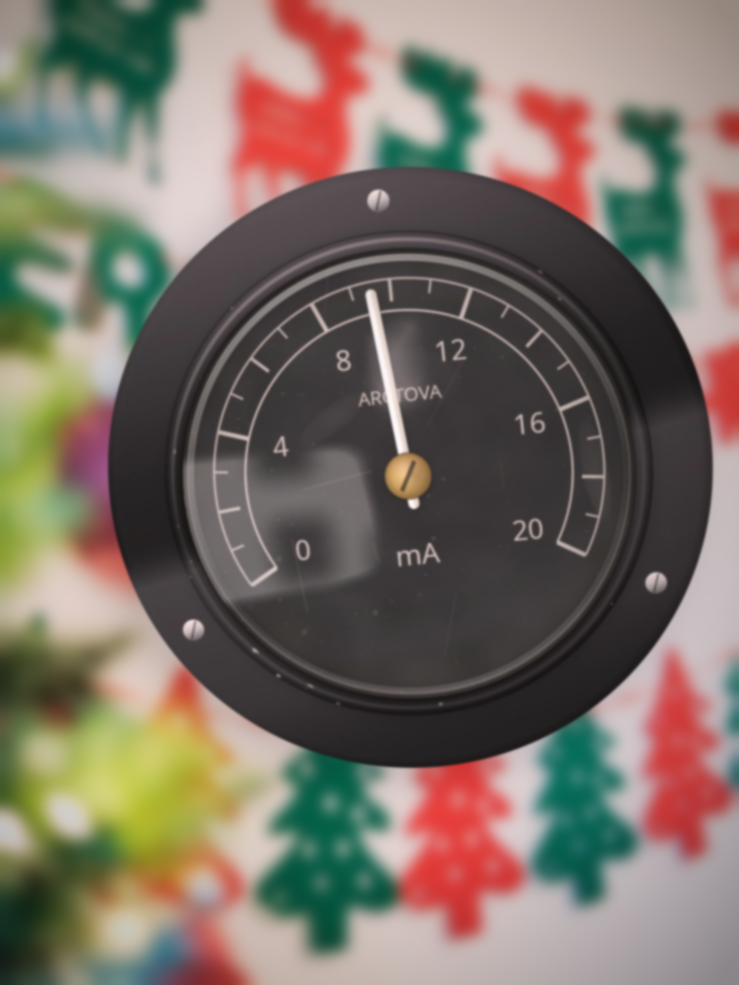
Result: 9.5 mA
